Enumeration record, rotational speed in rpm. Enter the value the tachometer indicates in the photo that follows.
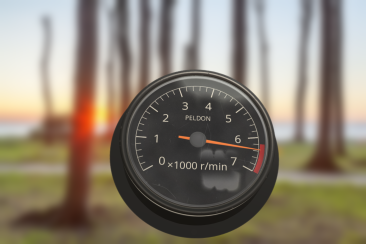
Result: 6400 rpm
